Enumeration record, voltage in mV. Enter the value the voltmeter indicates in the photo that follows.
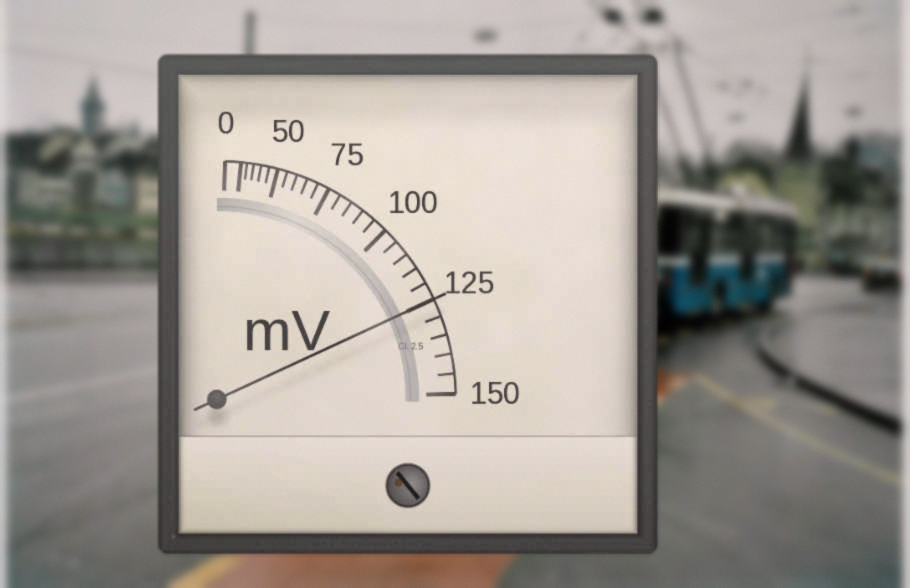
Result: 125 mV
